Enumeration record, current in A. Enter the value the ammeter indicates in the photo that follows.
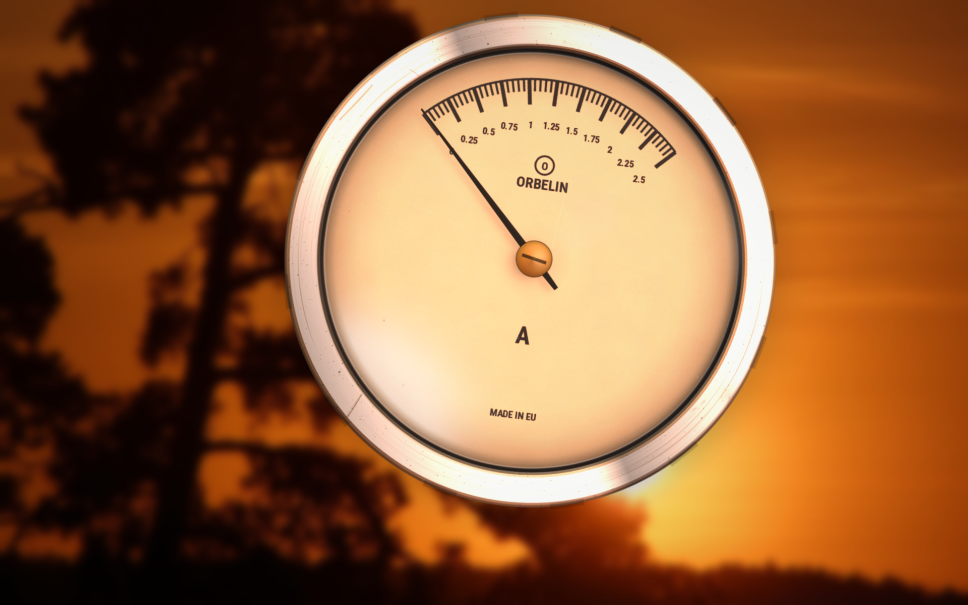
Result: 0 A
